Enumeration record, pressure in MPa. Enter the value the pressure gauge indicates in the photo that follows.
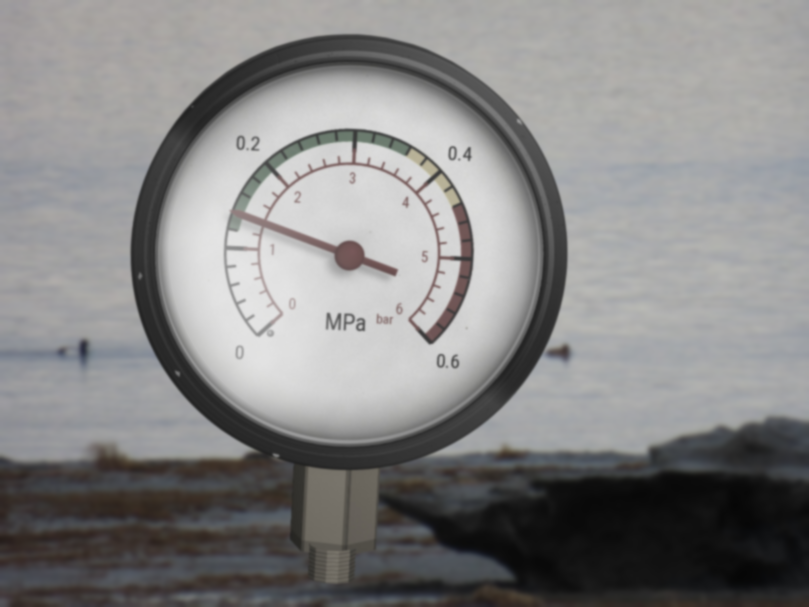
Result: 0.14 MPa
